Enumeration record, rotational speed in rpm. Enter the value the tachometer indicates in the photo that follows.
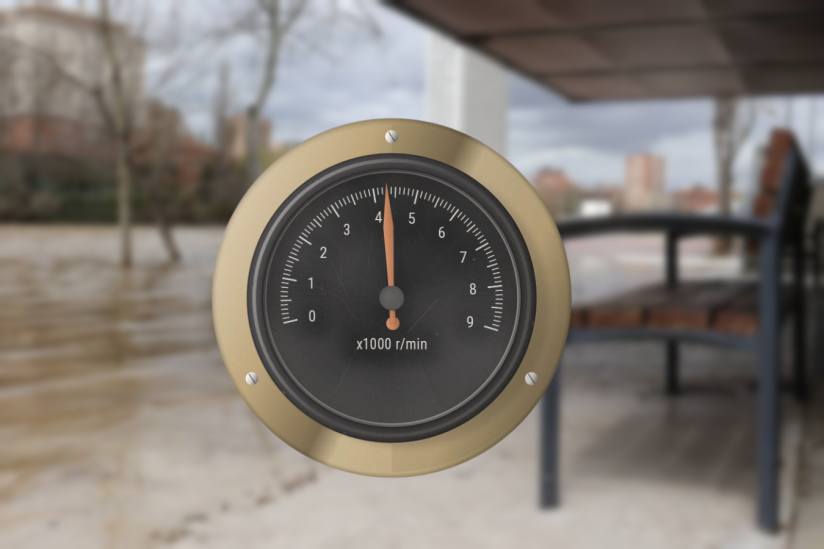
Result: 4300 rpm
